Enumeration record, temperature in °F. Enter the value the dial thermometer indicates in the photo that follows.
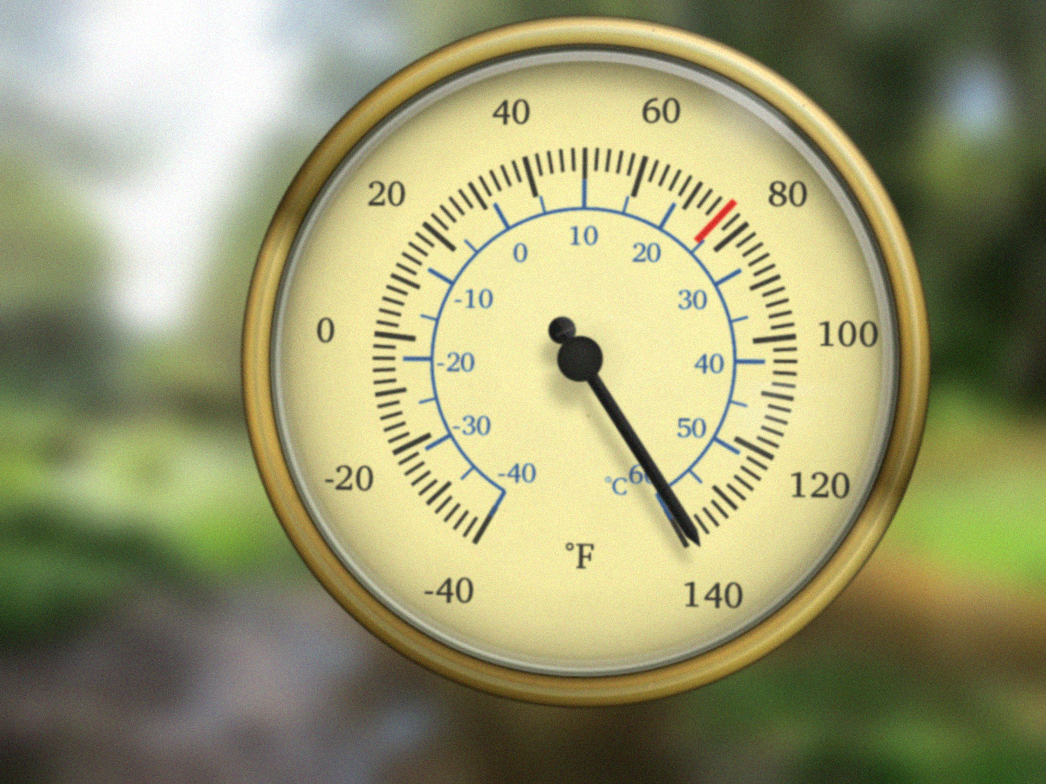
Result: 138 °F
